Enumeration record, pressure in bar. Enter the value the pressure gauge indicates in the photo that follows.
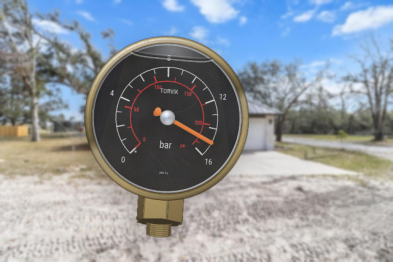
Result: 15 bar
